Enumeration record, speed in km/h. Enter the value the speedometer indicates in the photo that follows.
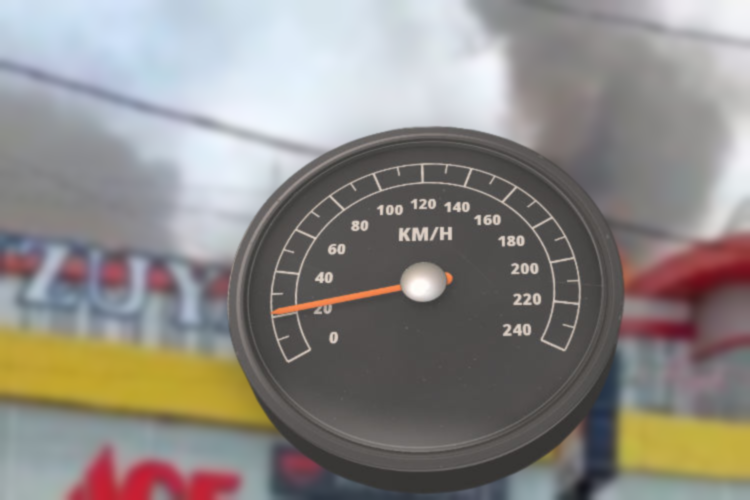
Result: 20 km/h
